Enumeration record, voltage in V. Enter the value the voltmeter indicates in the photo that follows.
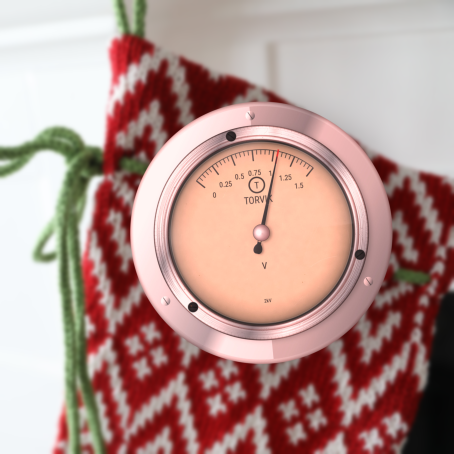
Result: 1.05 V
